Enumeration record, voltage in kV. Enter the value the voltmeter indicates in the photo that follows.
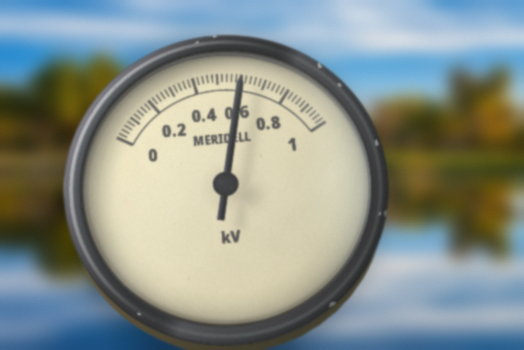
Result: 0.6 kV
